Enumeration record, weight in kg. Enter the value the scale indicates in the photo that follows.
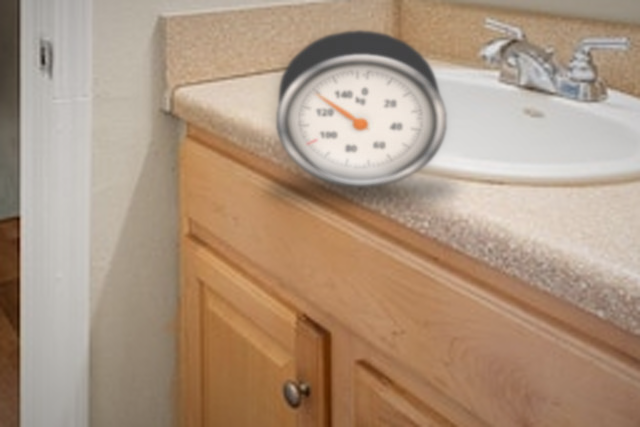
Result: 130 kg
